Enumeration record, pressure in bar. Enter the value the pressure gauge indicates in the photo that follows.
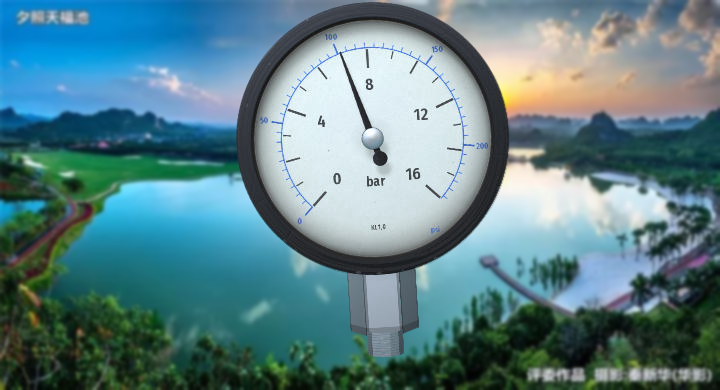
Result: 7 bar
